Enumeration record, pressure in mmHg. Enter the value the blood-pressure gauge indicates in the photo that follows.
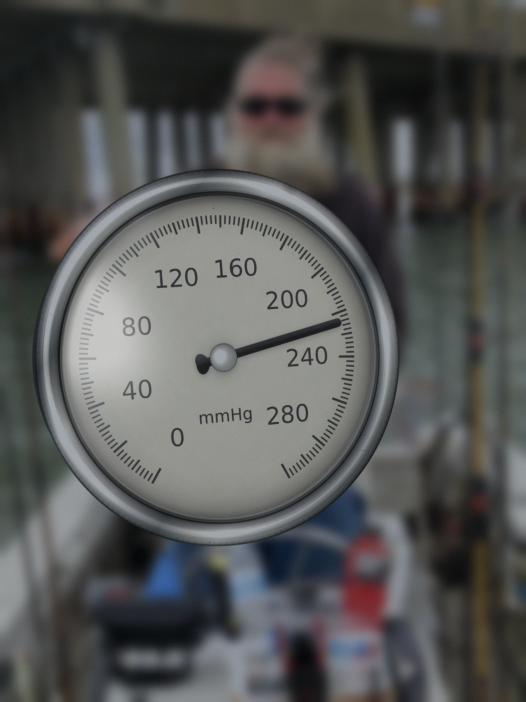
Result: 224 mmHg
